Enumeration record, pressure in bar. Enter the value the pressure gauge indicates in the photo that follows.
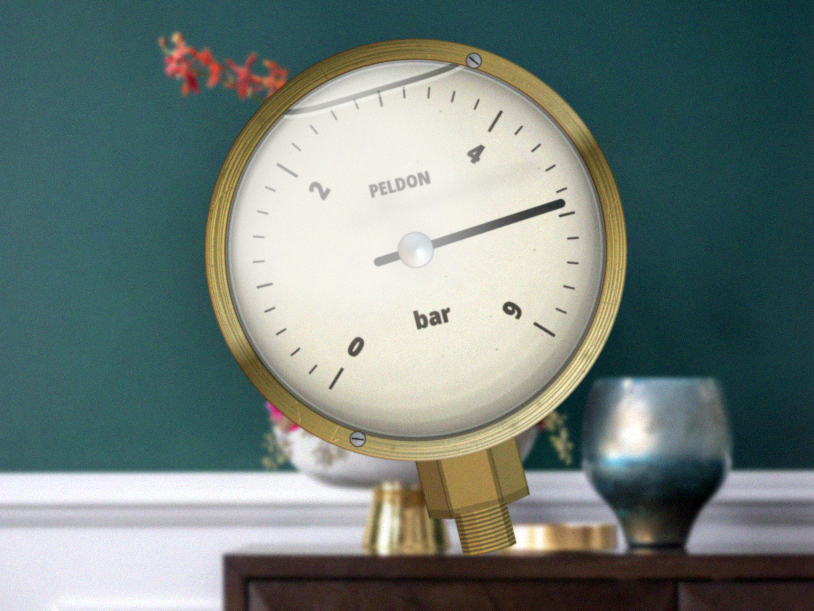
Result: 4.9 bar
